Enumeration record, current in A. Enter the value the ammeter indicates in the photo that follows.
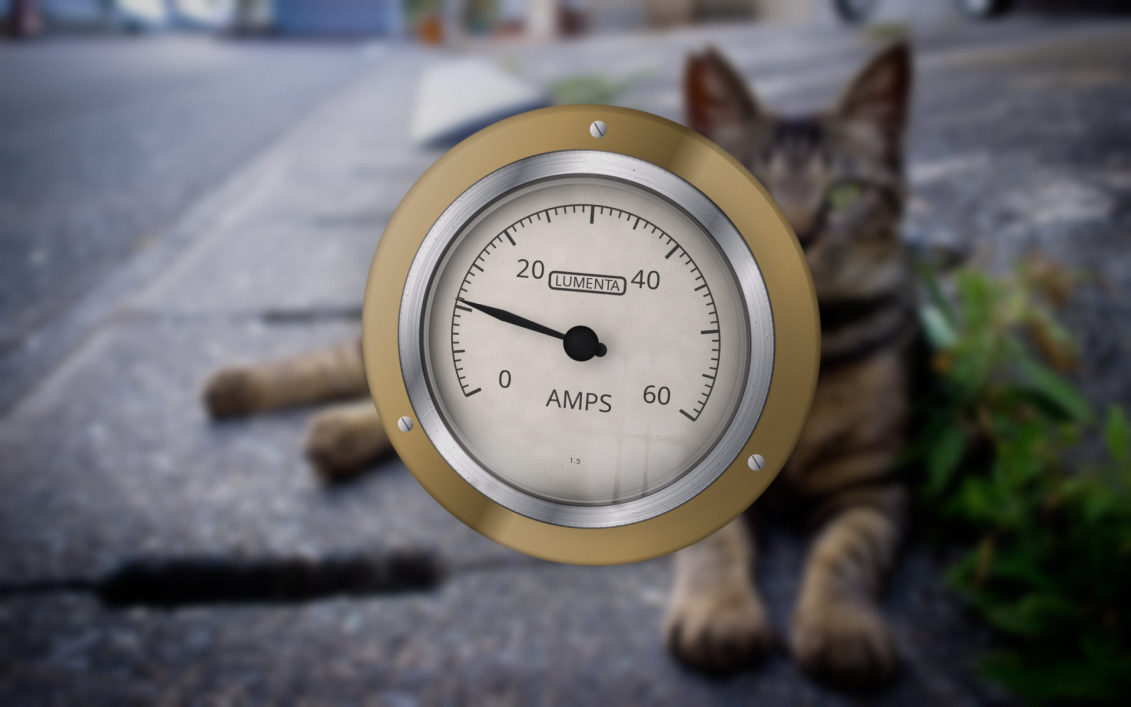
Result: 11 A
